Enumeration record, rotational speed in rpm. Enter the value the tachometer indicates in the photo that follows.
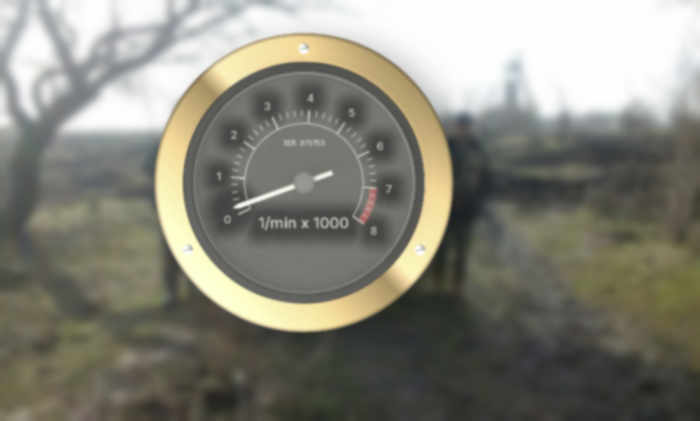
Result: 200 rpm
